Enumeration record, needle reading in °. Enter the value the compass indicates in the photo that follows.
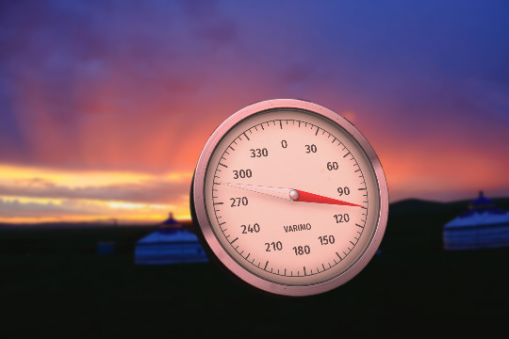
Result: 105 °
